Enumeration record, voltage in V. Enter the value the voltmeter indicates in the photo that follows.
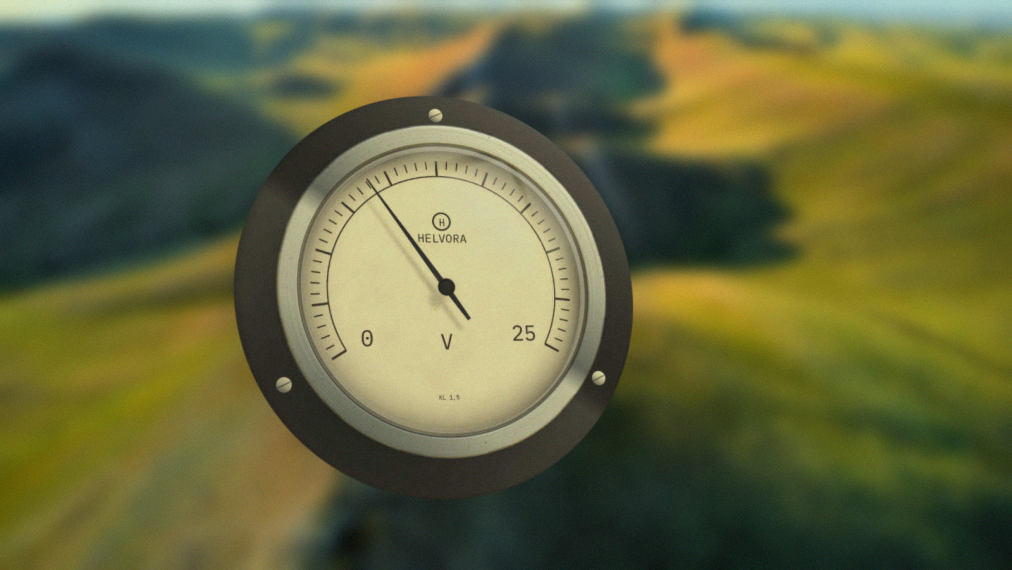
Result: 9 V
